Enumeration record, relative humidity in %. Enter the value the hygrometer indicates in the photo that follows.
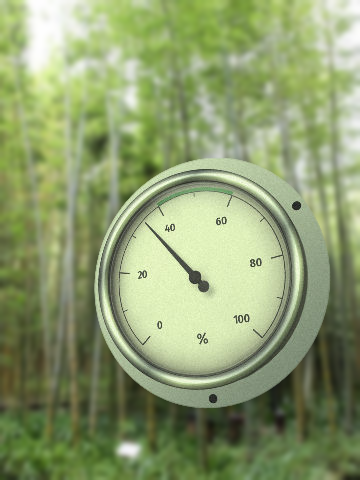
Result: 35 %
